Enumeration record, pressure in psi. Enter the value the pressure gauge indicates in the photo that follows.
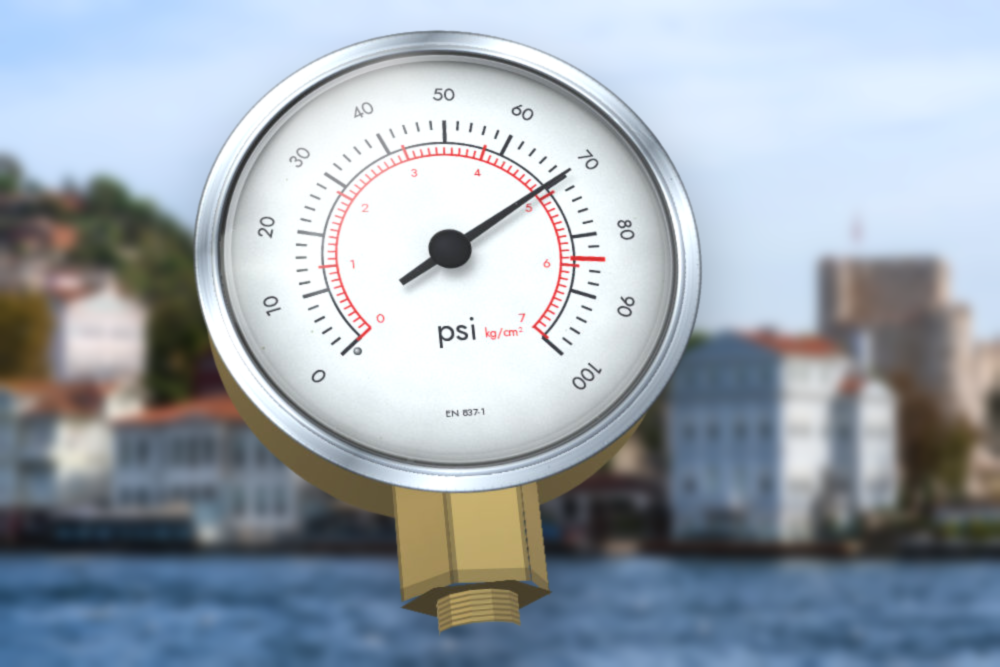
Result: 70 psi
